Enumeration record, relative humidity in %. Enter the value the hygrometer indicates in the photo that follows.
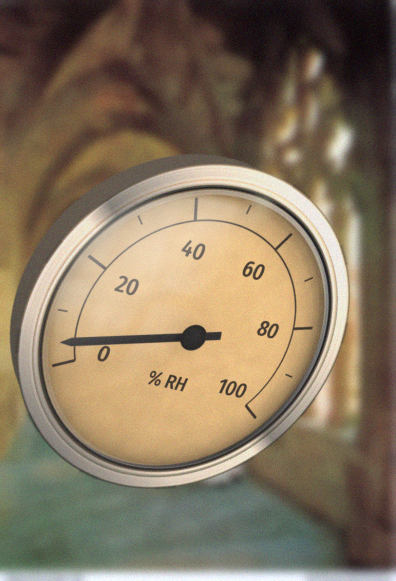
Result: 5 %
